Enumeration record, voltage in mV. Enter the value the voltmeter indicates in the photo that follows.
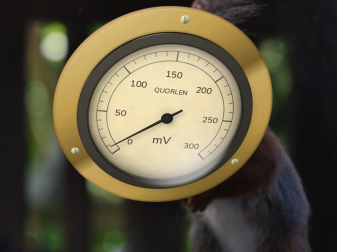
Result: 10 mV
